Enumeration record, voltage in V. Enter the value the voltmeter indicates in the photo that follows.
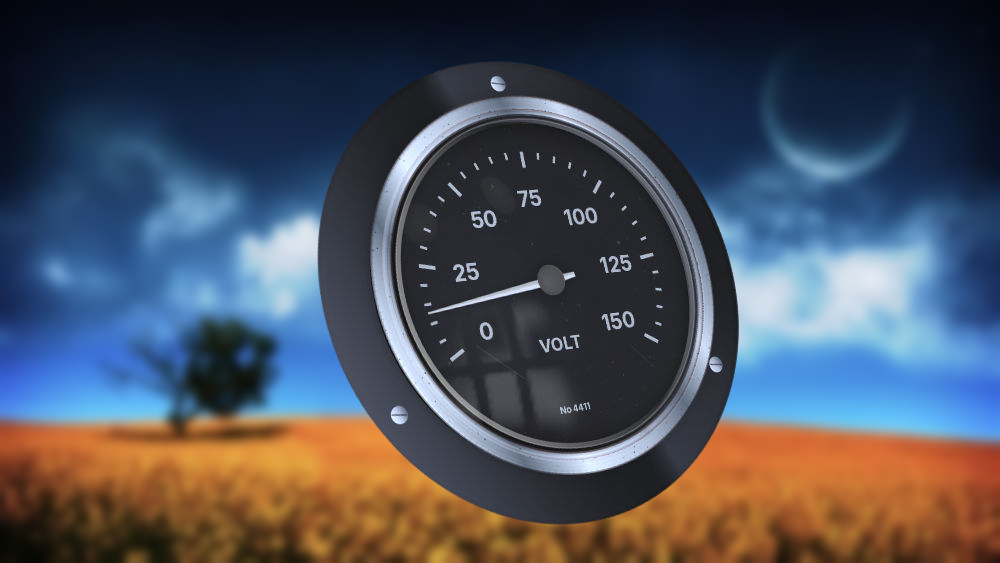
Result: 12.5 V
